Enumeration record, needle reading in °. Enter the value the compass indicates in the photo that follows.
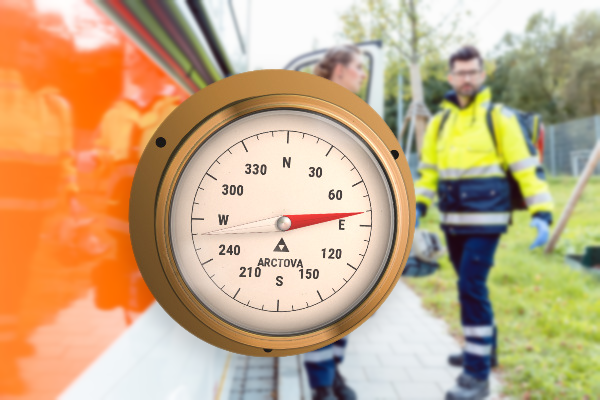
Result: 80 °
